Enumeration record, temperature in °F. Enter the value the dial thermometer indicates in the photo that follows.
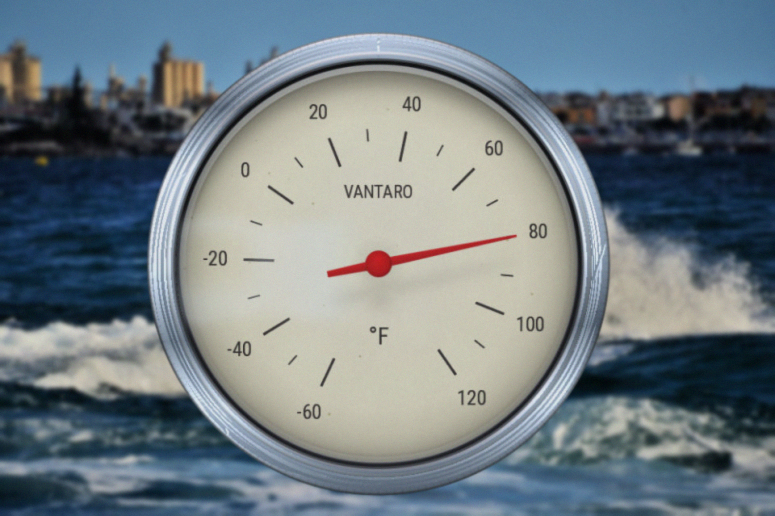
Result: 80 °F
